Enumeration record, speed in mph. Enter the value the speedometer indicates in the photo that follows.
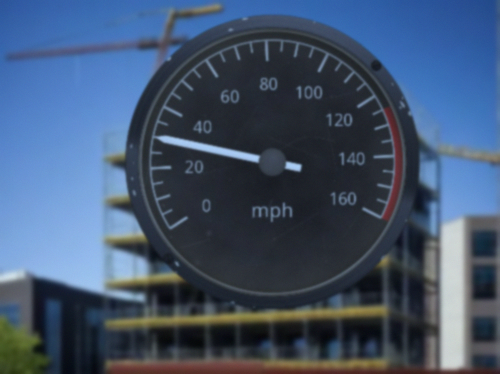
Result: 30 mph
